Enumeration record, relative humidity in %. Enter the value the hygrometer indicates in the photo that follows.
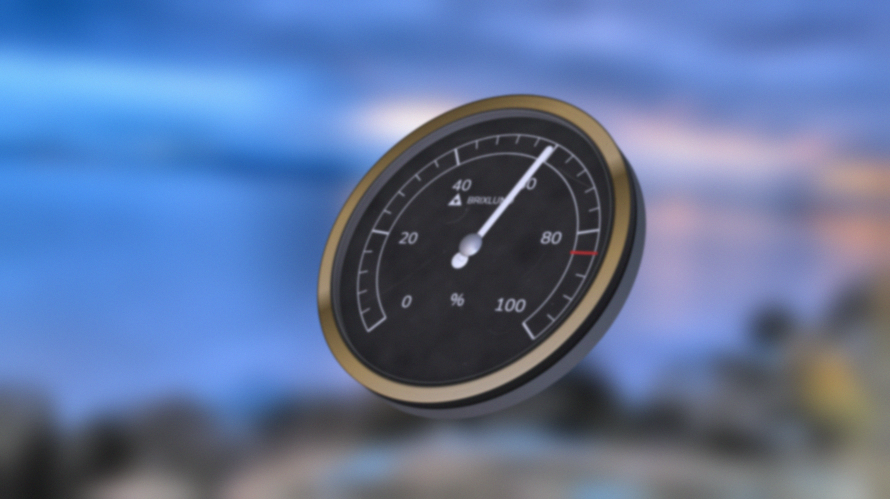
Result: 60 %
